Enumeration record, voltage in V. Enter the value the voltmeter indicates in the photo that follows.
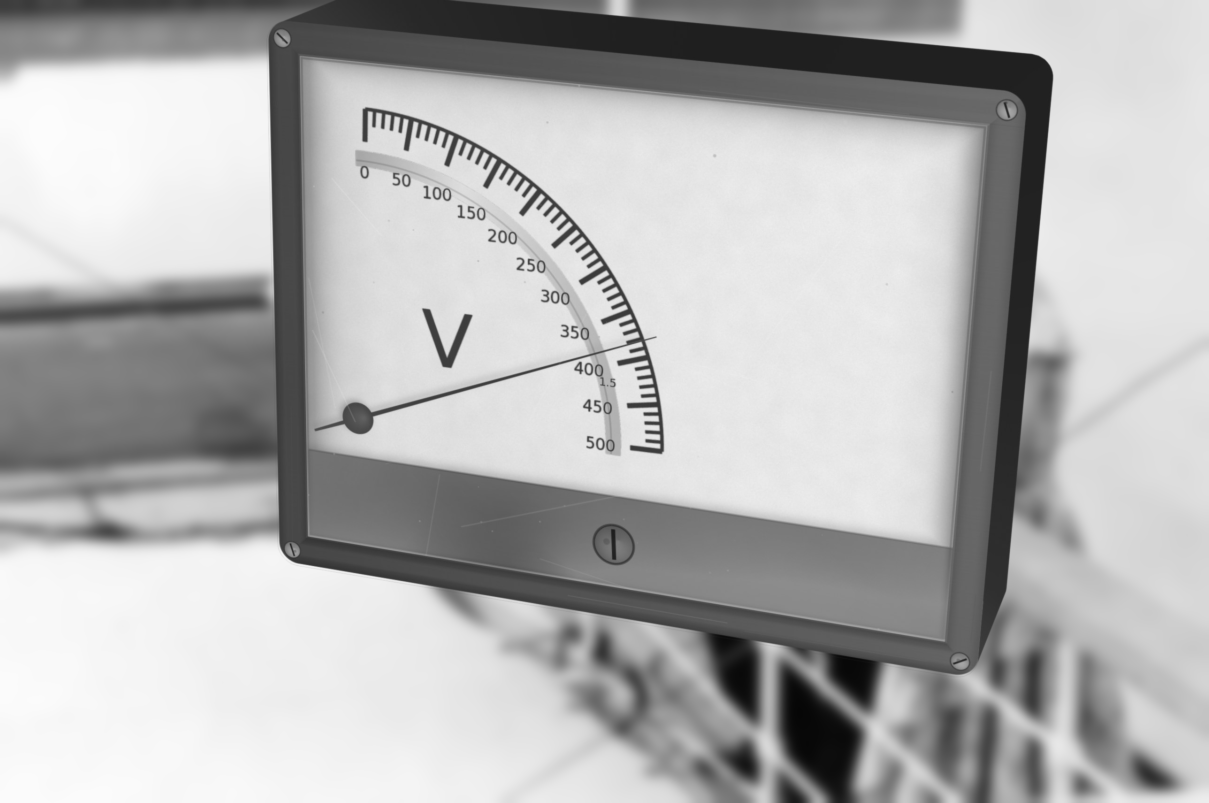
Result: 380 V
